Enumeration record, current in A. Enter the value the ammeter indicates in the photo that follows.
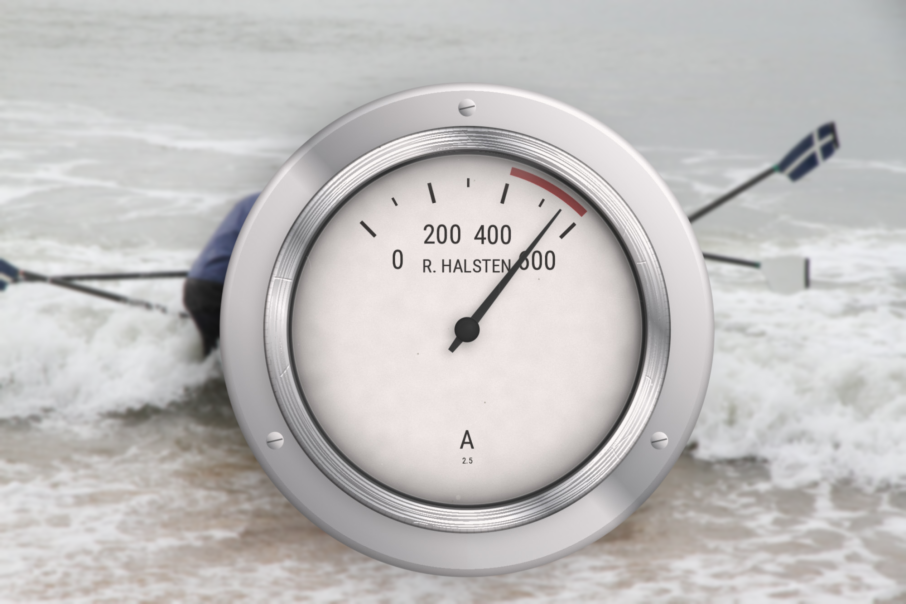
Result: 550 A
